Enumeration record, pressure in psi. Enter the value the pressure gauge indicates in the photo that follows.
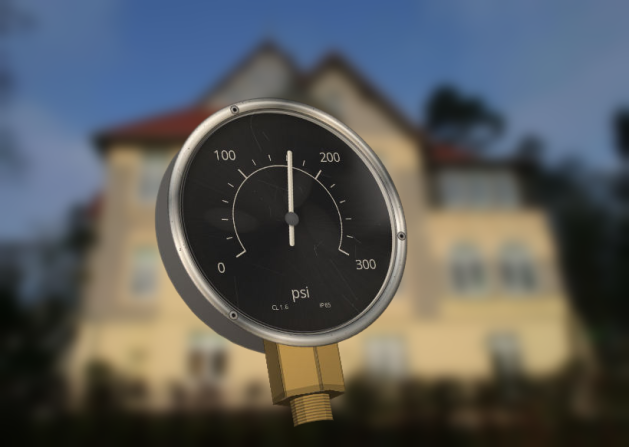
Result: 160 psi
